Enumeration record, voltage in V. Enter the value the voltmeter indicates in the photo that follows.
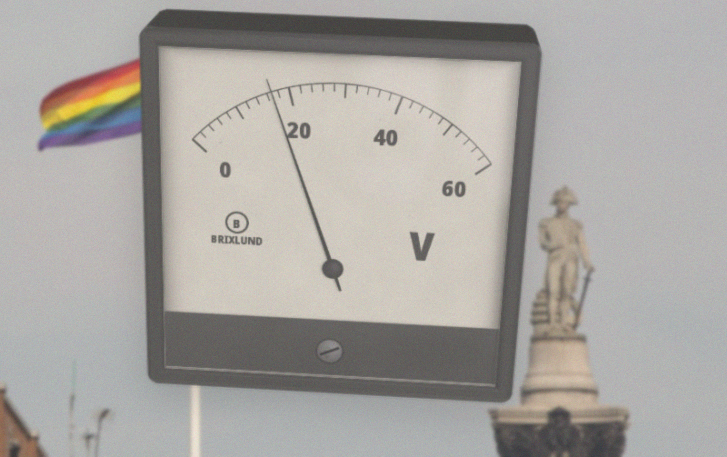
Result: 17 V
